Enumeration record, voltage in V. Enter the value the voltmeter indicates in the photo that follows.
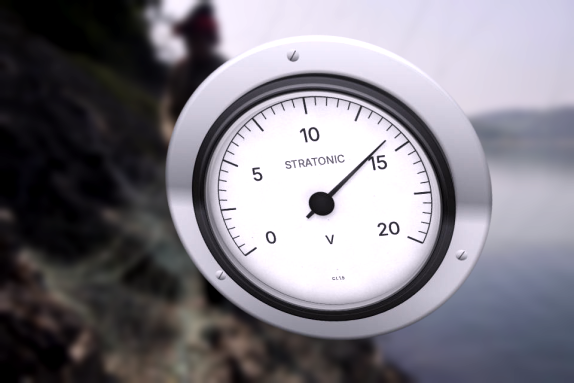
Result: 14.25 V
